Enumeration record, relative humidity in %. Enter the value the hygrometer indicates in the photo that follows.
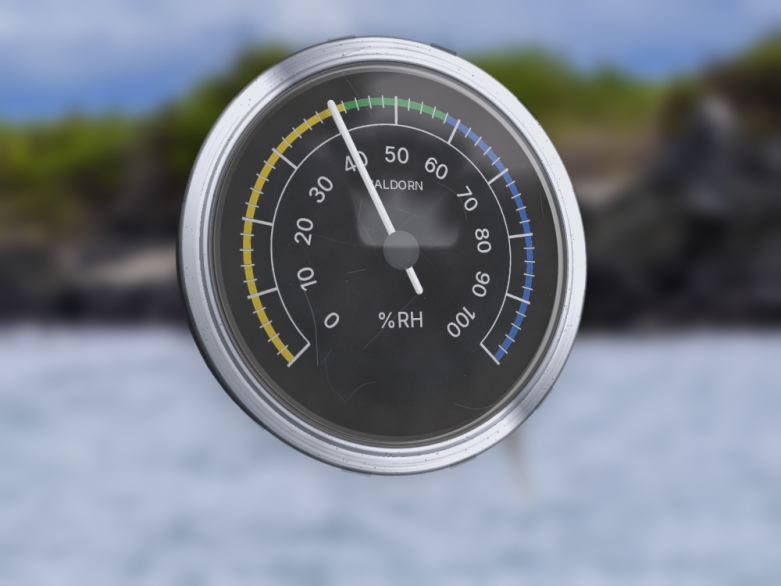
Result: 40 %
